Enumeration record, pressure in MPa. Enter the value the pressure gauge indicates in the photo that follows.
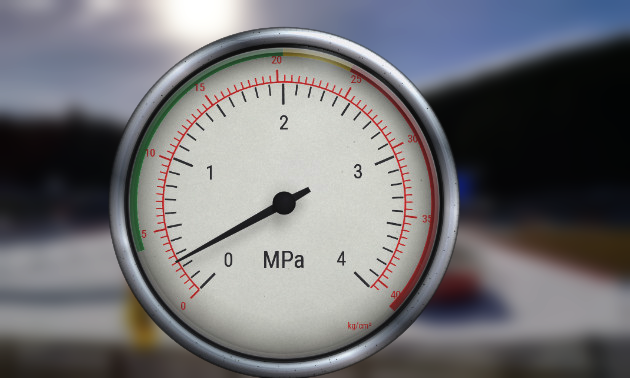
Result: 0.25 MPa
